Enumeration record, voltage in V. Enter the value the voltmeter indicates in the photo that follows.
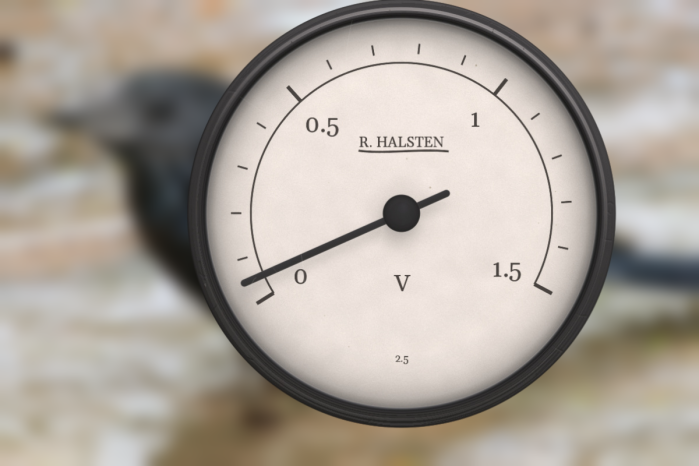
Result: 0.05 V
